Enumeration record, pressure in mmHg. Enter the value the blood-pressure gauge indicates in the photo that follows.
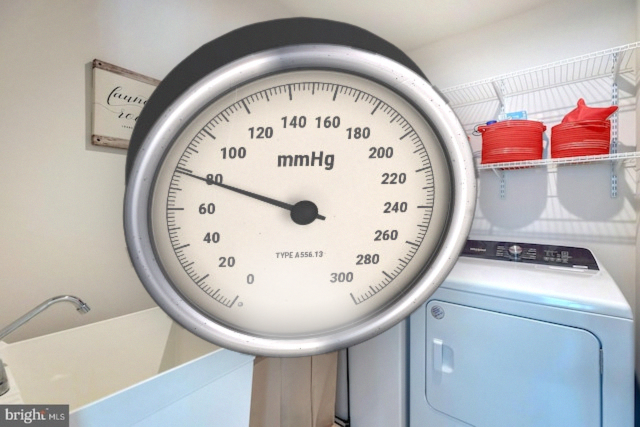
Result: 80 mmHg
